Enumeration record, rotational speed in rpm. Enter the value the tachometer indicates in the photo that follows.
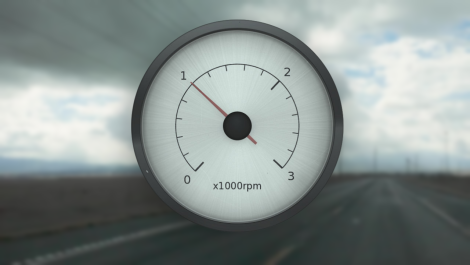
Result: 1000 rpm
